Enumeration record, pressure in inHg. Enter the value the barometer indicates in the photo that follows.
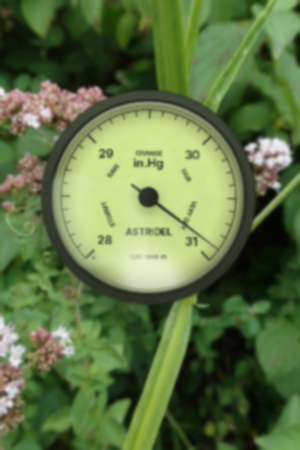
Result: 30.9 inHg
